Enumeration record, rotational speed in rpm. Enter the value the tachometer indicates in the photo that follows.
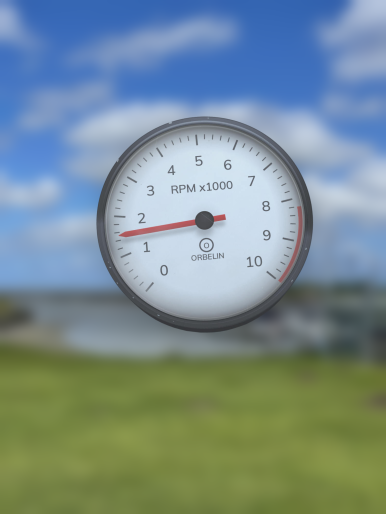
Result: 1500 rpm
